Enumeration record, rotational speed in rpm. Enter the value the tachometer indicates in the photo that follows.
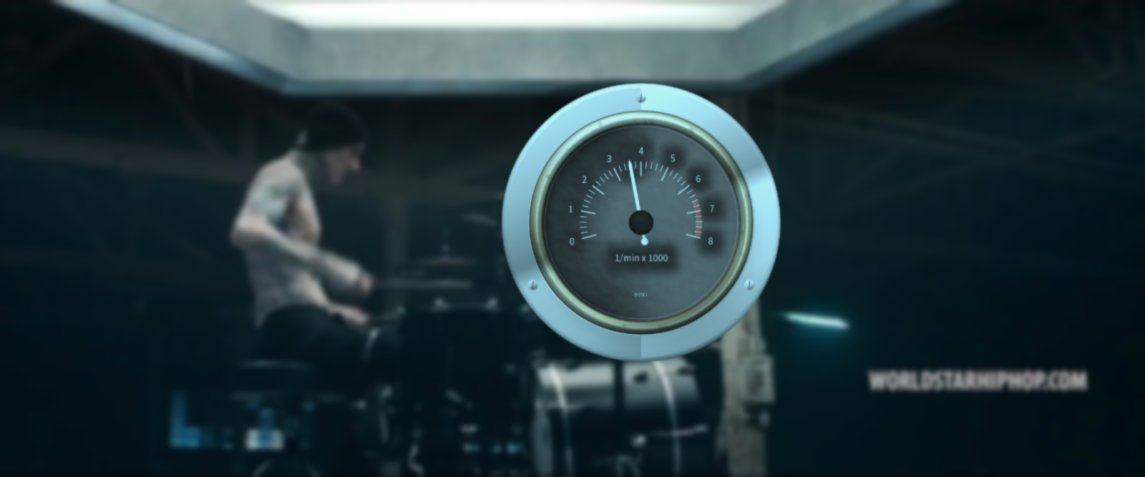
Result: 3600 rpm
